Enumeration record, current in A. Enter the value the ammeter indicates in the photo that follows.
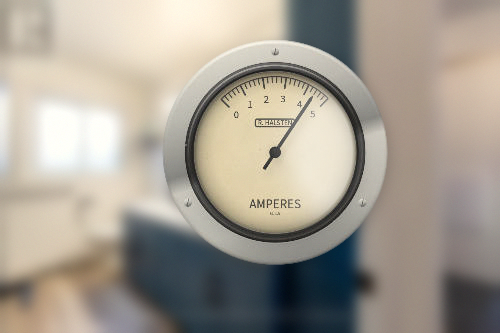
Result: 4.4 A
